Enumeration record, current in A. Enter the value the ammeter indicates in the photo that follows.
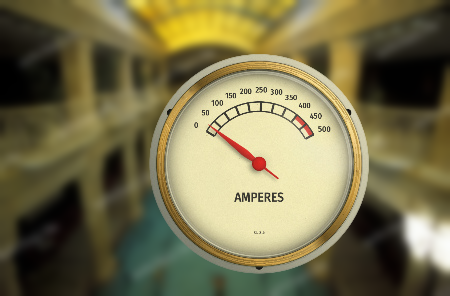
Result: 25 A
